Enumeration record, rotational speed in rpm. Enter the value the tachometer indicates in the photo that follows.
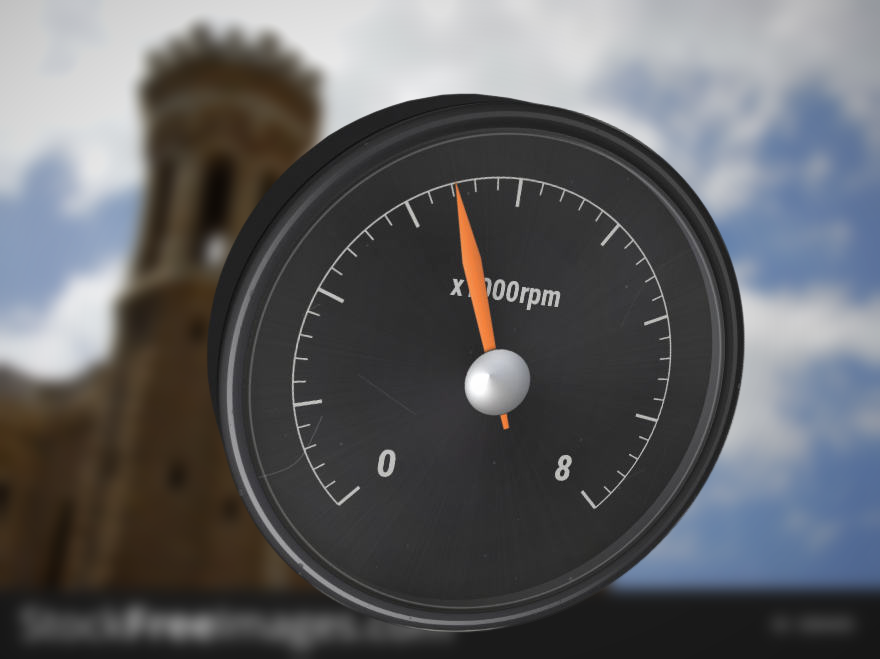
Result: 3400 rpm
